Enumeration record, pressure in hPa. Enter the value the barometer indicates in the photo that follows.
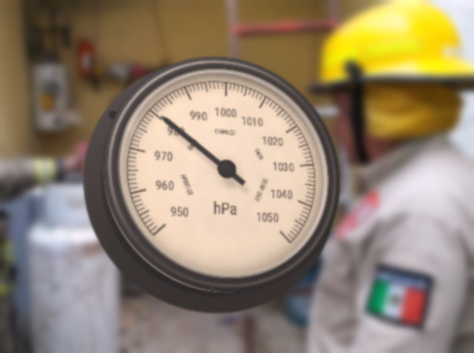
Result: 980 hPa
